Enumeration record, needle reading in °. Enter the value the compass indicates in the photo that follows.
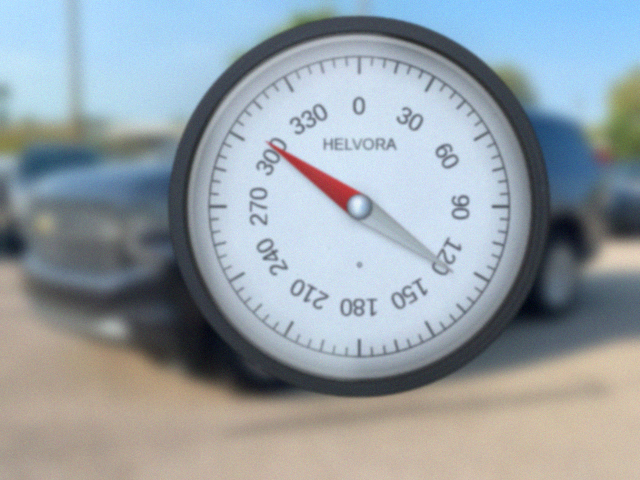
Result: 305 °
